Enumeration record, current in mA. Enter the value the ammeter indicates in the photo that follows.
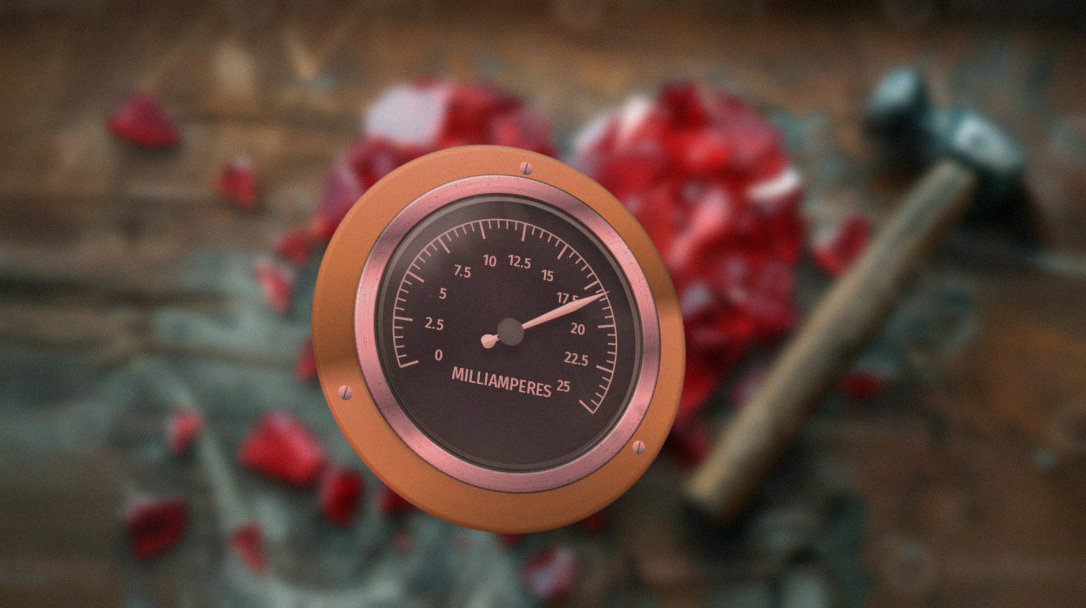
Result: 18.25 mA
